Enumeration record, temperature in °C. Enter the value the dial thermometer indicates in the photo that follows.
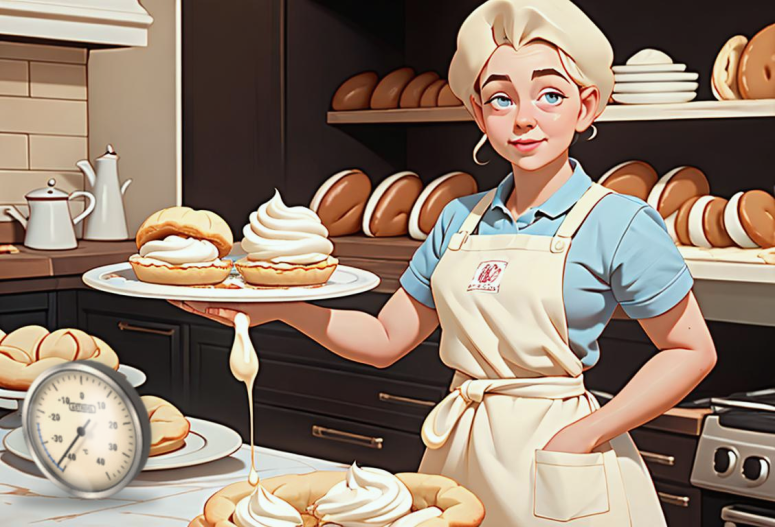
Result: -38 °C
